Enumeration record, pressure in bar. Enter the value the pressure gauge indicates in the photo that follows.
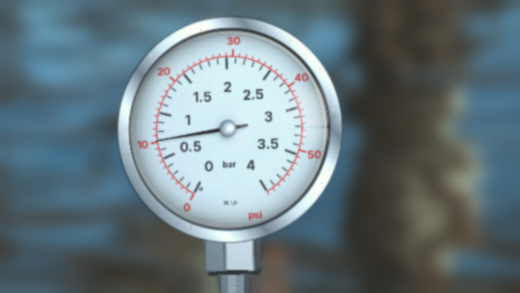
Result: 0.7 bar
